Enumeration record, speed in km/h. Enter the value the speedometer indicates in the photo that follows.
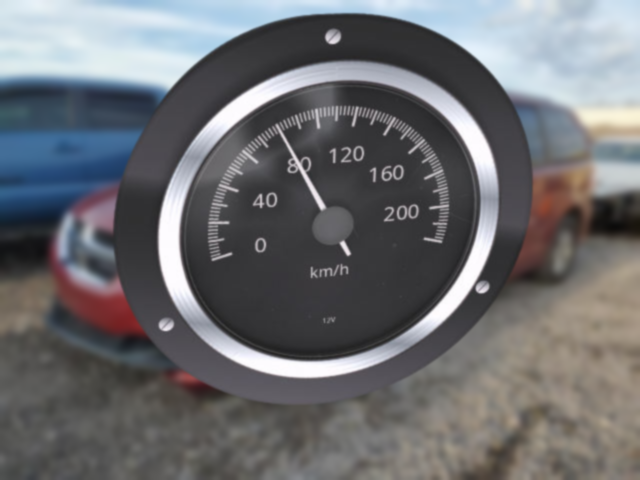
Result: 80 km/h
